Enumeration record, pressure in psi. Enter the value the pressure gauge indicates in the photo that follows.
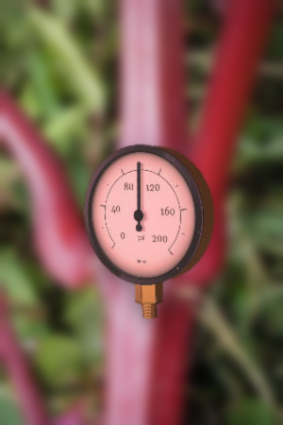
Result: 100 psi
